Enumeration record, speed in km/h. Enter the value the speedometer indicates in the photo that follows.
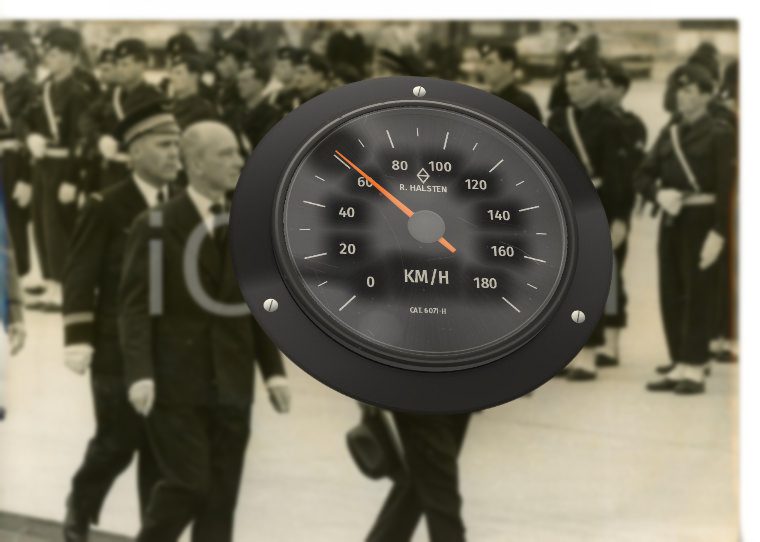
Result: 60 km/h
